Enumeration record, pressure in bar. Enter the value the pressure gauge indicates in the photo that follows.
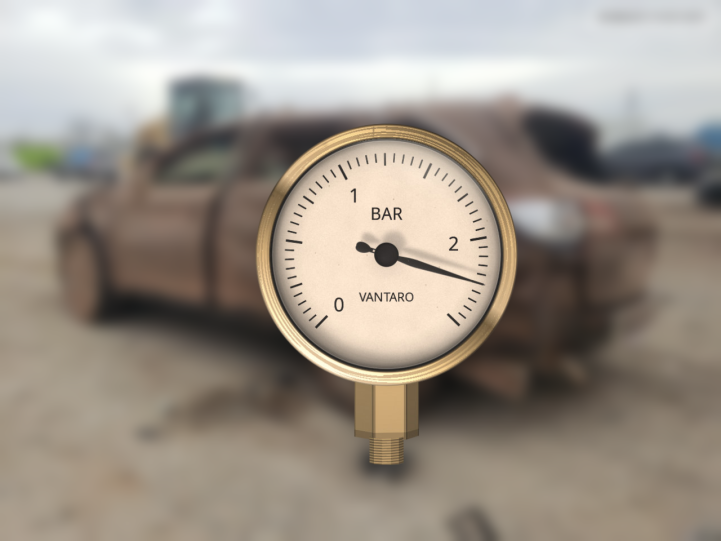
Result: 2.25 bar
